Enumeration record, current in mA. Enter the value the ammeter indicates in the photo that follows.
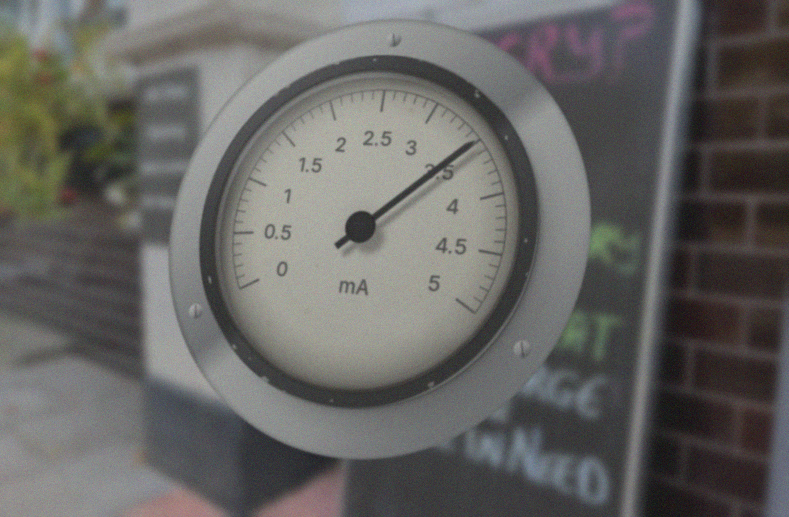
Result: 3.5 mA
